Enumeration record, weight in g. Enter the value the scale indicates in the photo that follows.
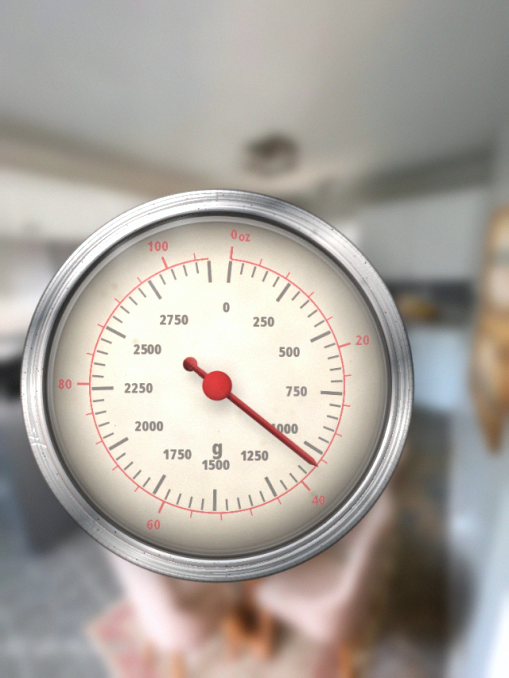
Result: 1050 g
